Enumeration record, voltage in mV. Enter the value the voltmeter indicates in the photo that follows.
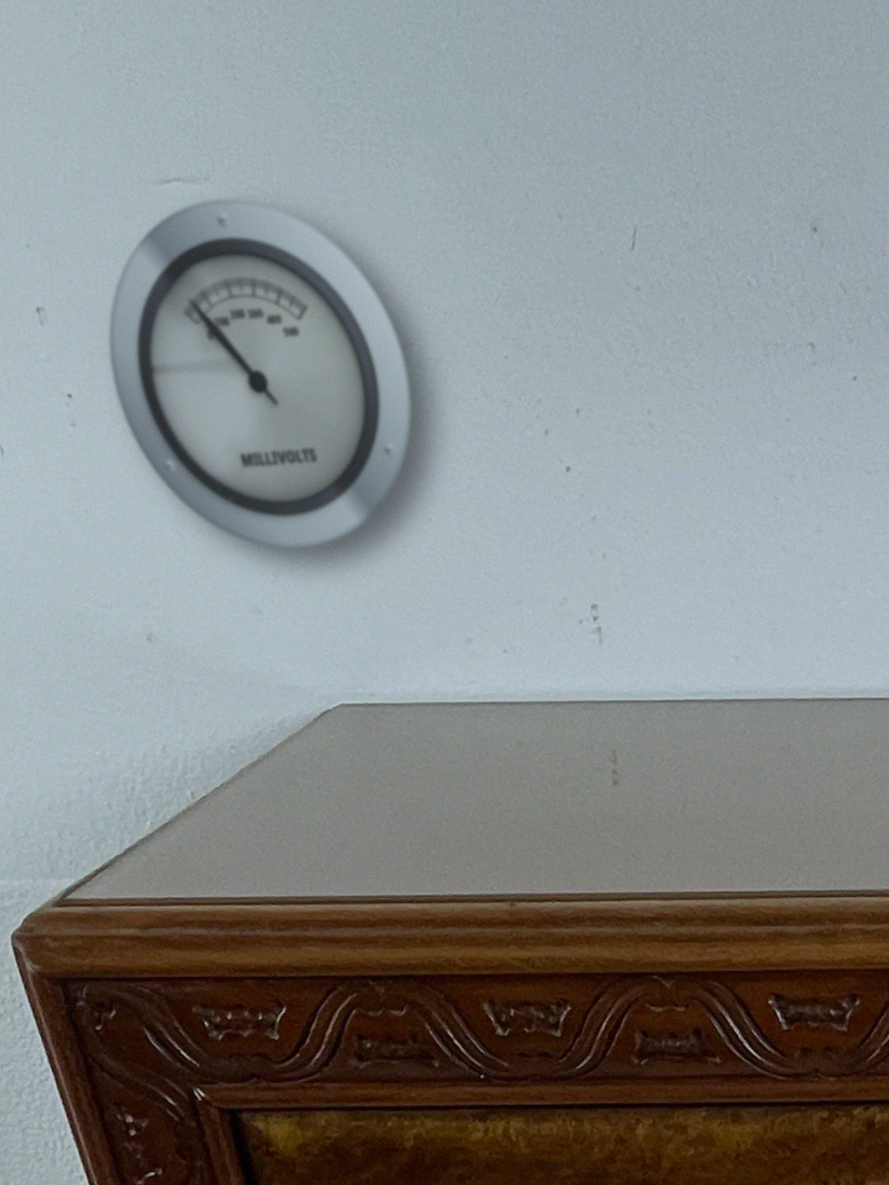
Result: 50 mV
